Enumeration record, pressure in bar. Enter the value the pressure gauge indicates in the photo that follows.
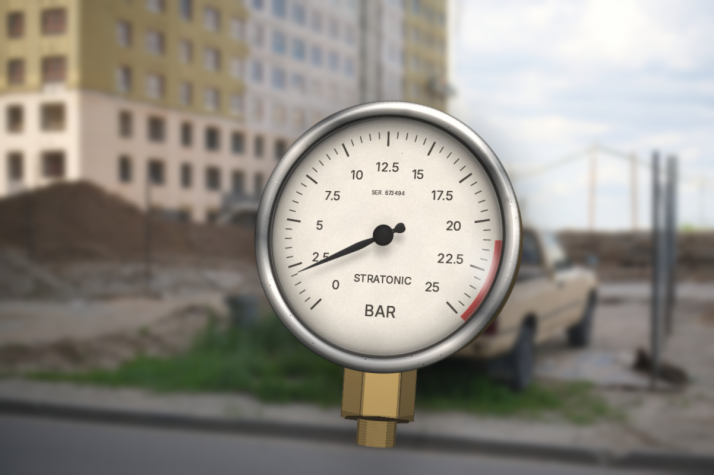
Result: 2 bar
